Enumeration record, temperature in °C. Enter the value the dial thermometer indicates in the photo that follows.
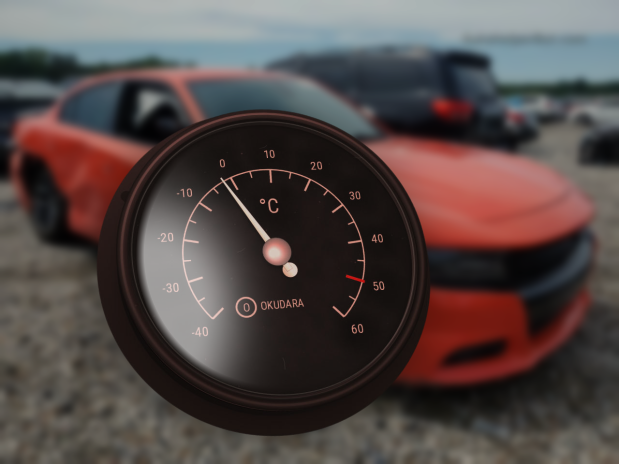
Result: -2.5 °C
